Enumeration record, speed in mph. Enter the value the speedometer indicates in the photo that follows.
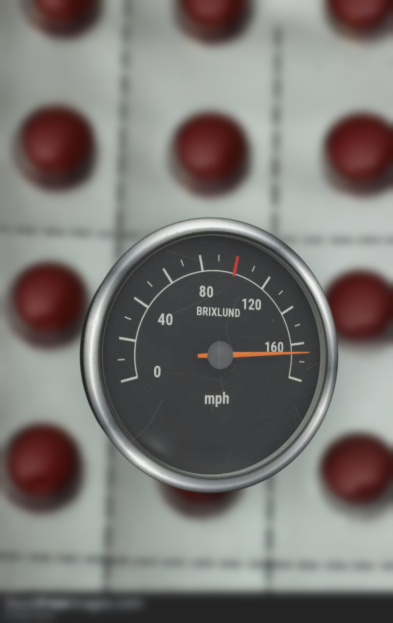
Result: 165 mph
